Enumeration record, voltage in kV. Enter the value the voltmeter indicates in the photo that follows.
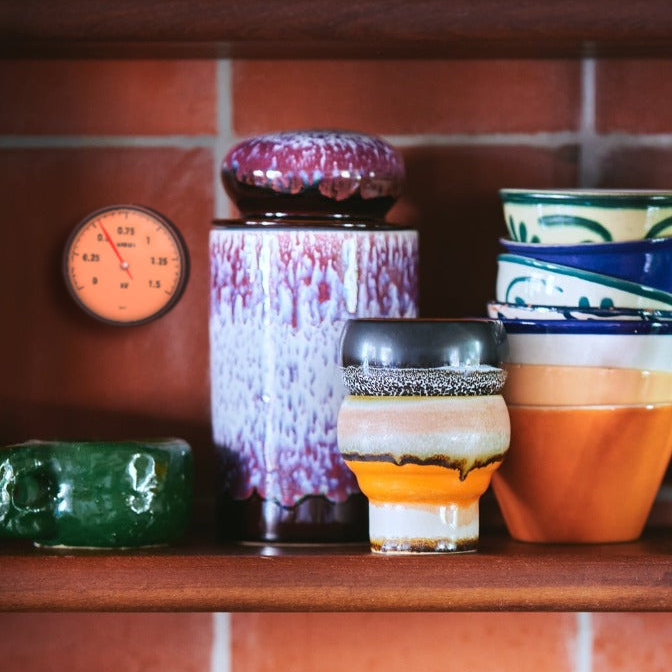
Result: 0.55 kV
